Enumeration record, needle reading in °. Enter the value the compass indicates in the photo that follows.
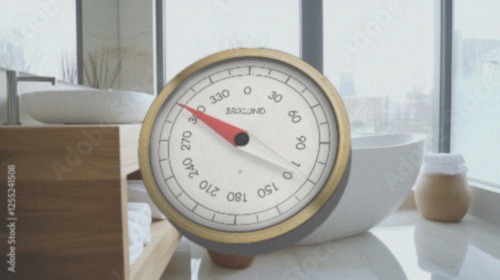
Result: 300 °
